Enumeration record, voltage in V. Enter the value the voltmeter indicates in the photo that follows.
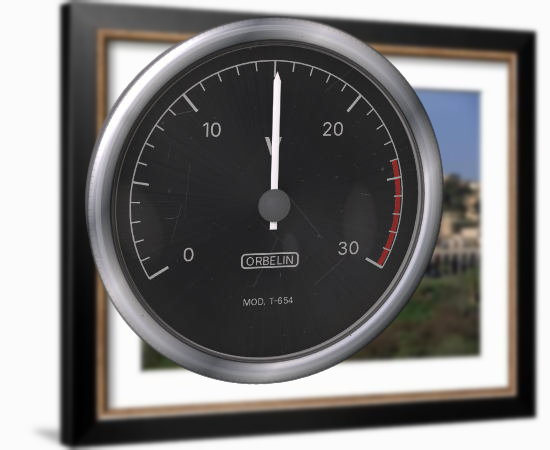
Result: 15 V
